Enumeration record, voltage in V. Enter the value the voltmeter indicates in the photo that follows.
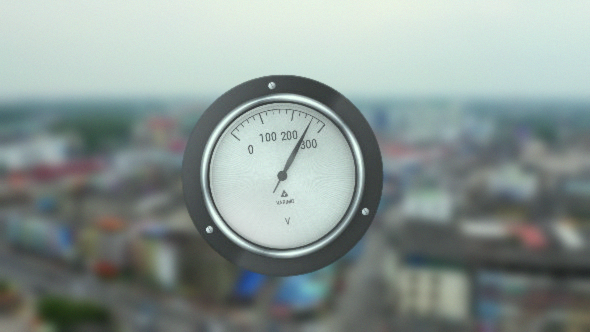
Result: 260 V
